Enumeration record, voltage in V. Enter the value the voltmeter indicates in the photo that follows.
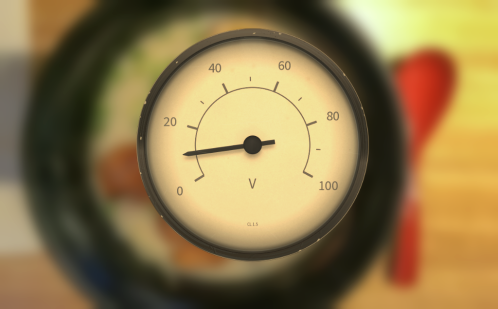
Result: 10 V
